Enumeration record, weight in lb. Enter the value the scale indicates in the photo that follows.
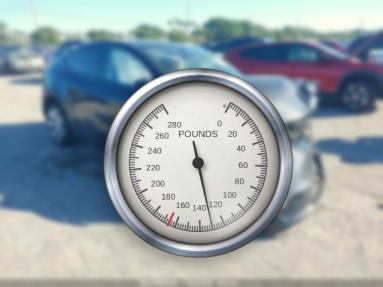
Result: 130 lb
